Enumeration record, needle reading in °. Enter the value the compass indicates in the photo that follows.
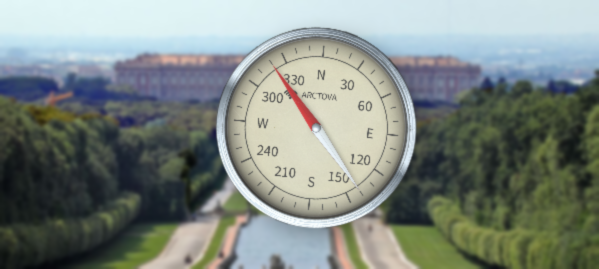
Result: 320 °
